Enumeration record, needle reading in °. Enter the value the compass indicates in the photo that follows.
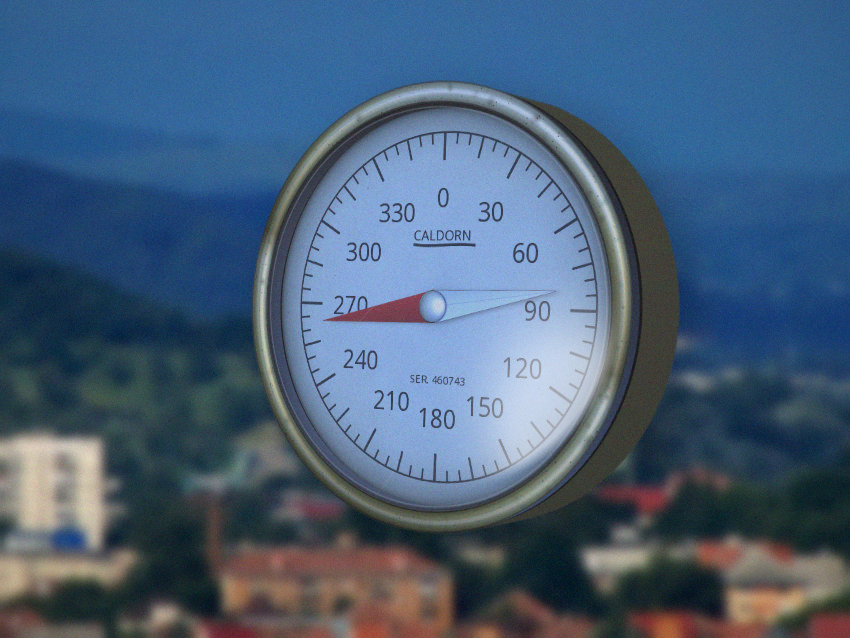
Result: 262.5 °
